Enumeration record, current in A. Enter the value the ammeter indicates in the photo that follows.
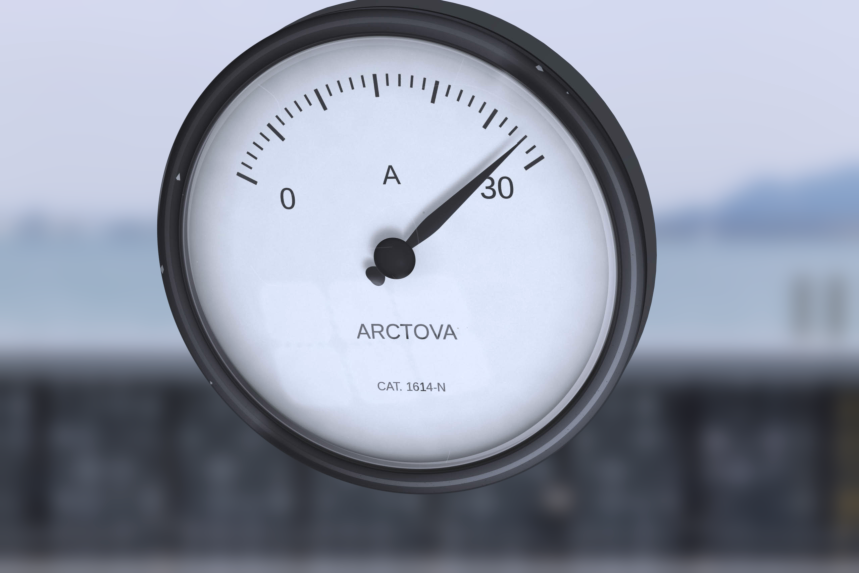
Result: 28 A
